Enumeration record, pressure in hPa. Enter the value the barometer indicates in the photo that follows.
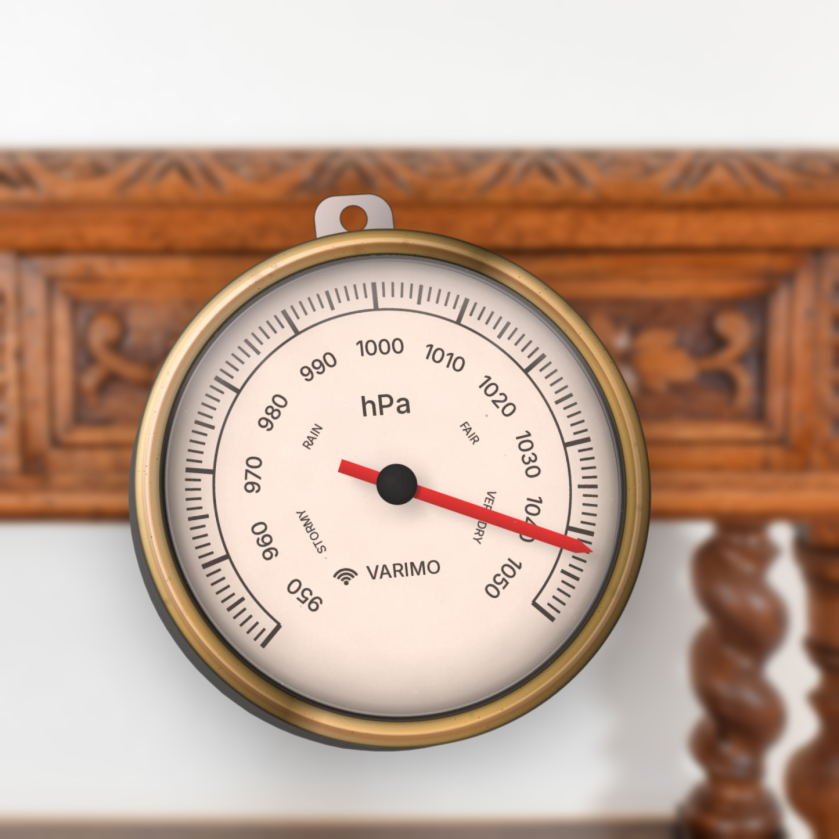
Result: 1042 hPa
